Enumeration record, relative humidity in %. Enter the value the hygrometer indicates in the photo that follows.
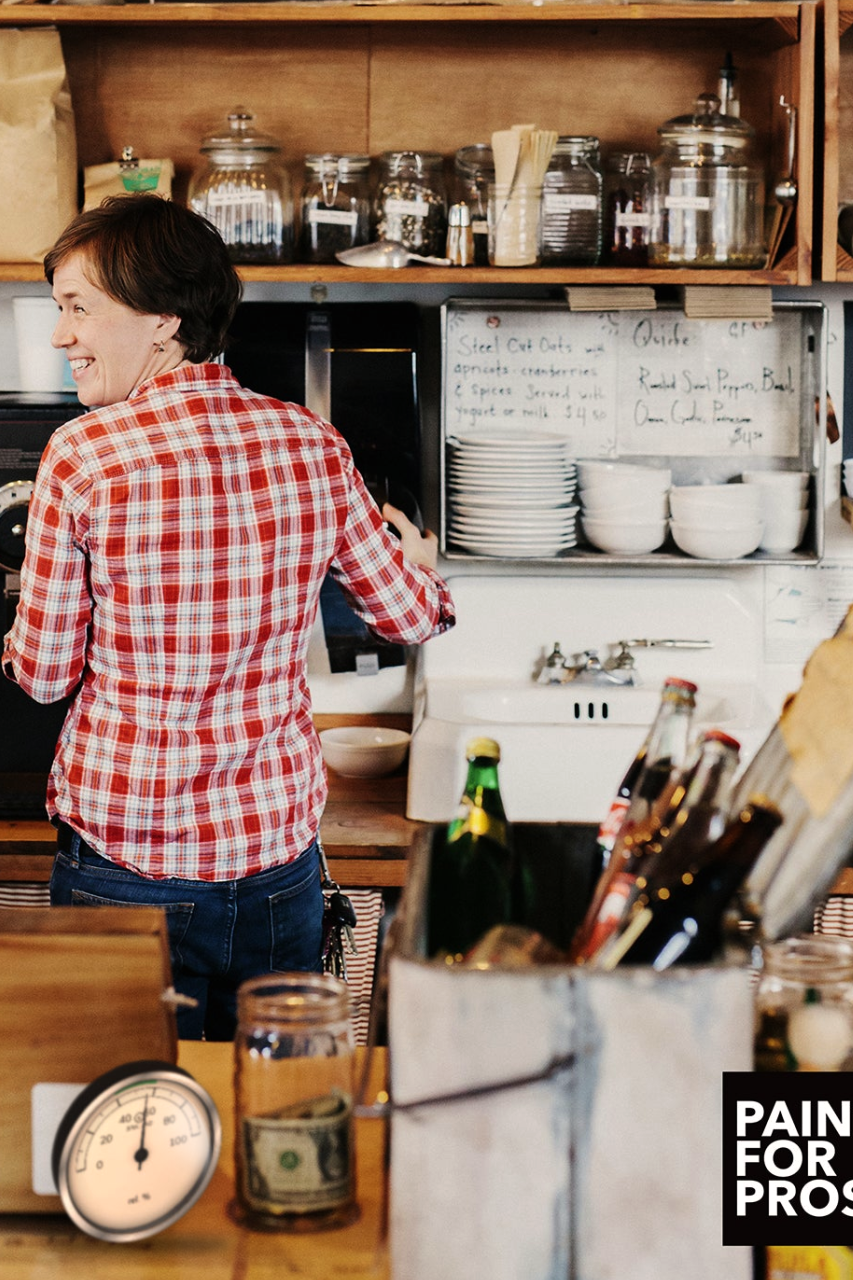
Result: 55 %
